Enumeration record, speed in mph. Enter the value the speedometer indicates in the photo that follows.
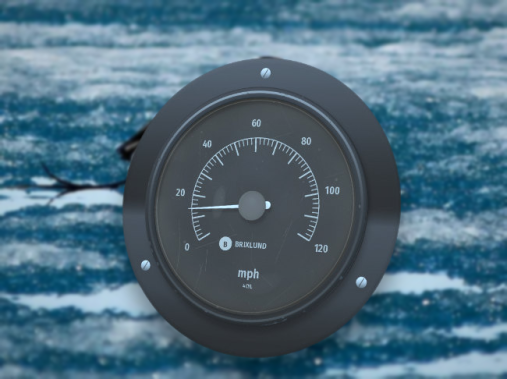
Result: 14 mph
